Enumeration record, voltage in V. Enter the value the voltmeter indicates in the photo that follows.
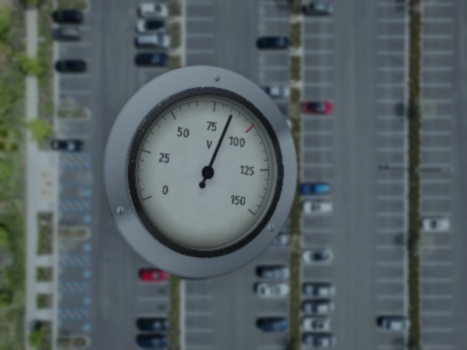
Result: 85 V
